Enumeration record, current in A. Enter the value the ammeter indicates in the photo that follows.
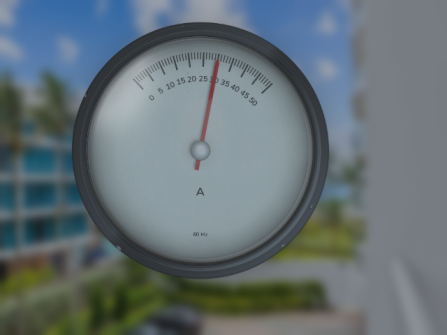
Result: 30 A
